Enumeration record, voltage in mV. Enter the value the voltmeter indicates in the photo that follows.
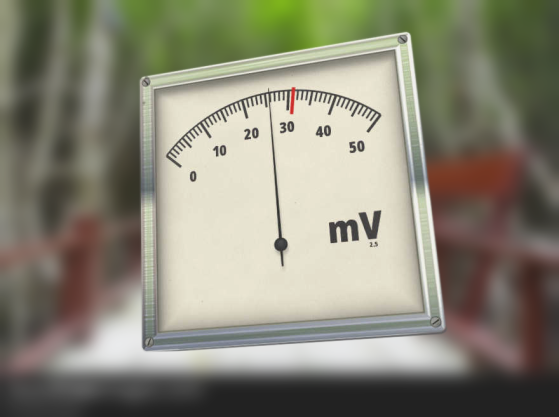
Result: 26 mV
